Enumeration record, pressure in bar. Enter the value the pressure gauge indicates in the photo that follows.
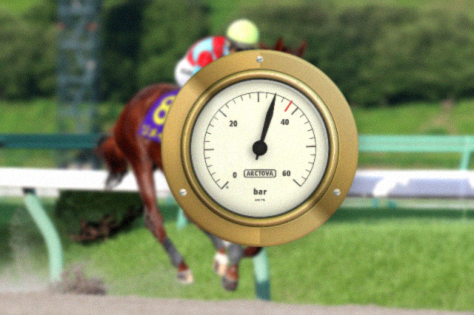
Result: 34 bar
